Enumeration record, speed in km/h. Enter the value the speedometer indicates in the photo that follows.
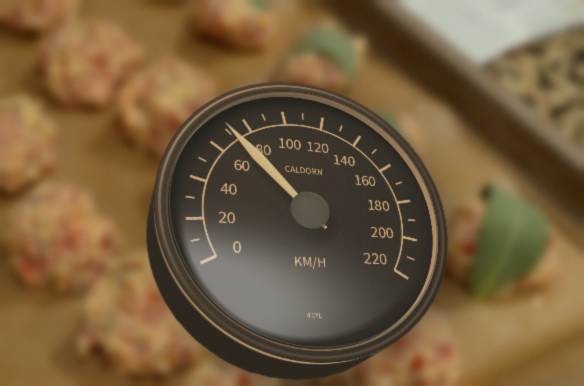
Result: 70 km/h
